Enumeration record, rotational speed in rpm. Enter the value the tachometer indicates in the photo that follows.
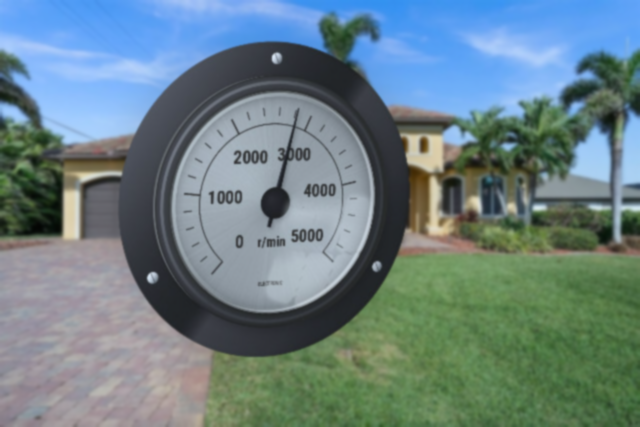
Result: 2800 rpm
